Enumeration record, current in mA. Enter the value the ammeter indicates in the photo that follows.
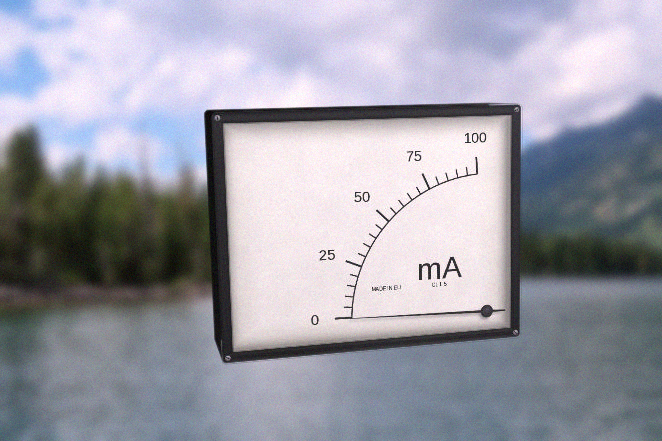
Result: 0 mA
